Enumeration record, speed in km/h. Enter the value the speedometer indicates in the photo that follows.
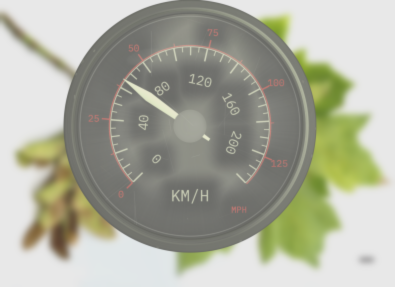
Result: 65 km/h
